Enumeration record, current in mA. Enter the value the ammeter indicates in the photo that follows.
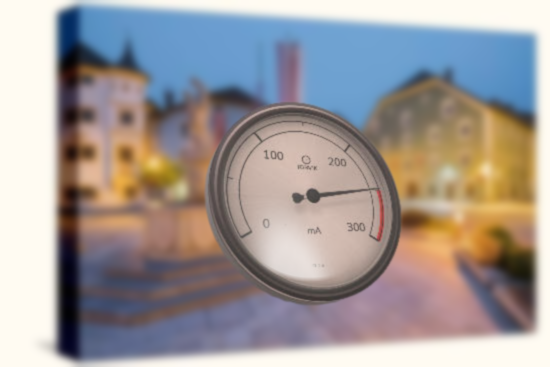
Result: 250 mA
